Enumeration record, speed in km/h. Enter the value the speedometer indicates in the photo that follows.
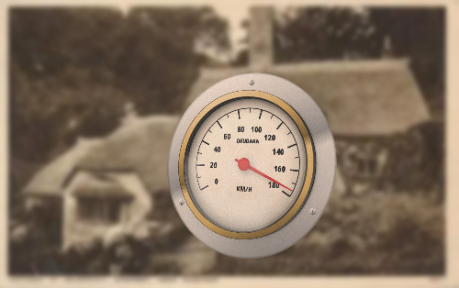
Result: 175 km/h
